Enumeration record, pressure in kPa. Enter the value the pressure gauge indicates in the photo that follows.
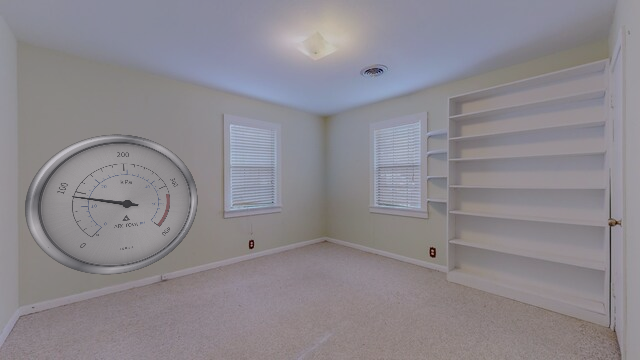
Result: 90 kPa
